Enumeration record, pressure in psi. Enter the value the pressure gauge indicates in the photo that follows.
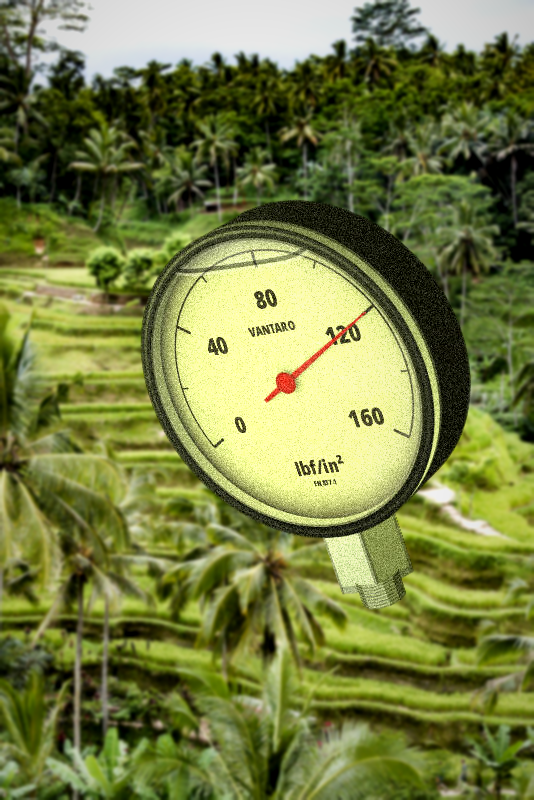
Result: 120 psi
